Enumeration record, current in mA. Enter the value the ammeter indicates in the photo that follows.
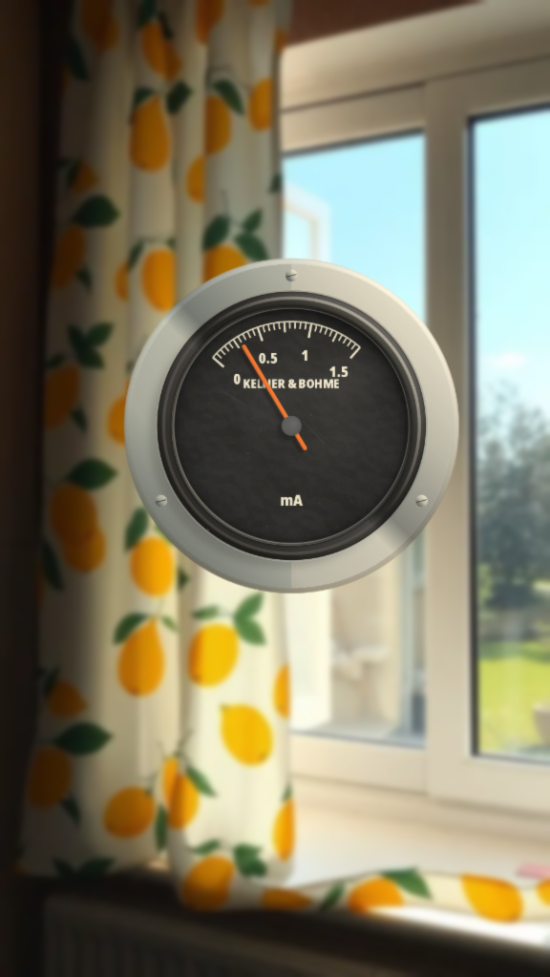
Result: 0.3 mA
